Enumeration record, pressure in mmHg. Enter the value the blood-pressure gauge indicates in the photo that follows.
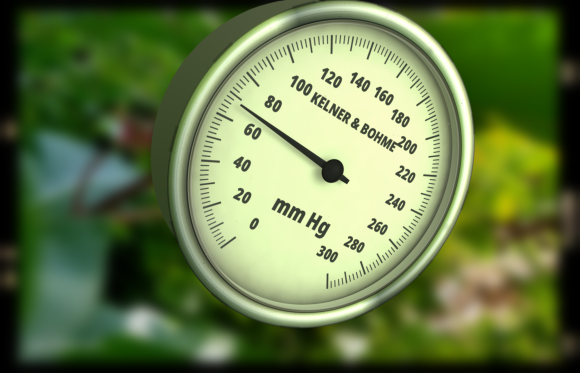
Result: 68 mmHg
